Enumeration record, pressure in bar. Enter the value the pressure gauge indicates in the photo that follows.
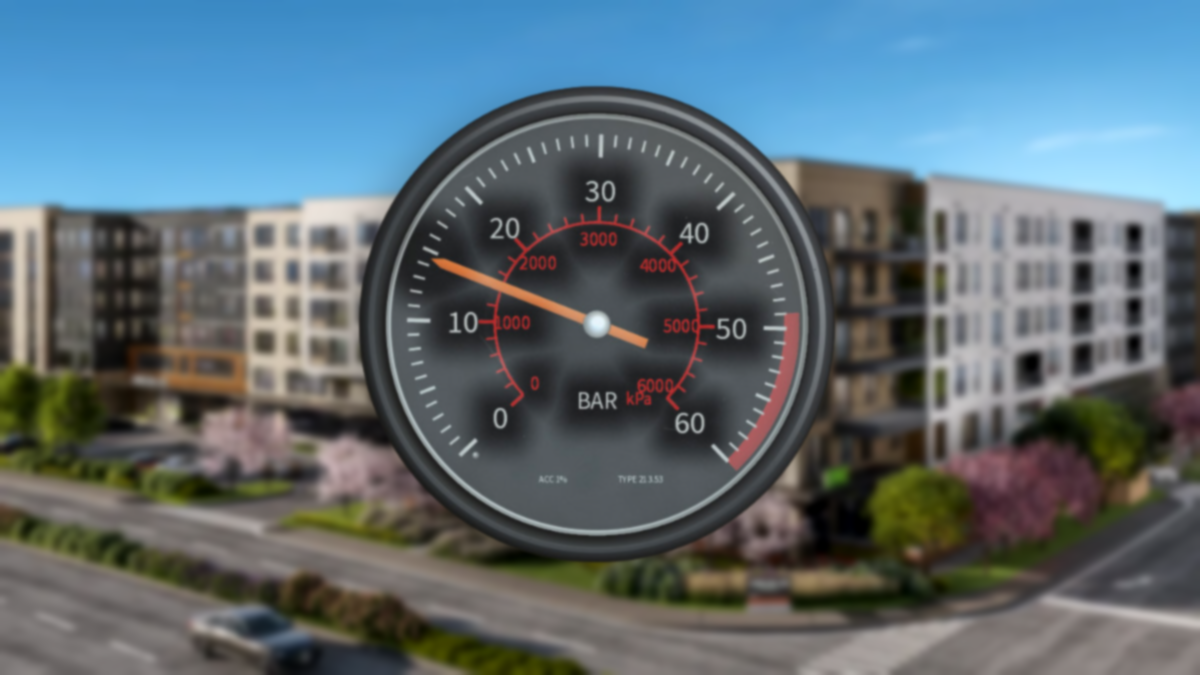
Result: 14.5 bar
